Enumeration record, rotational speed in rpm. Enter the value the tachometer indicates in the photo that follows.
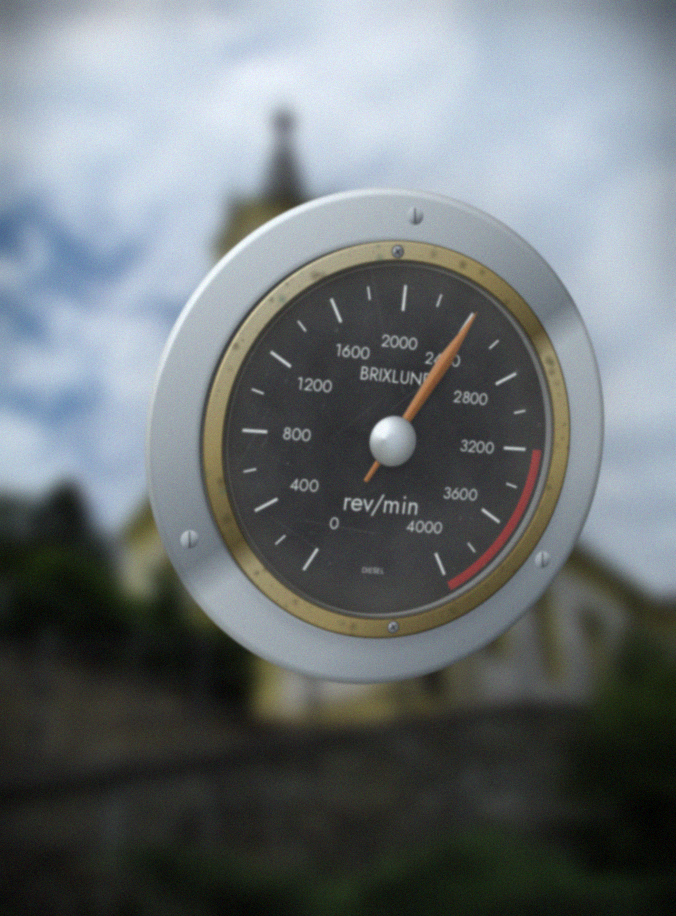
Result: 2400 rpm
